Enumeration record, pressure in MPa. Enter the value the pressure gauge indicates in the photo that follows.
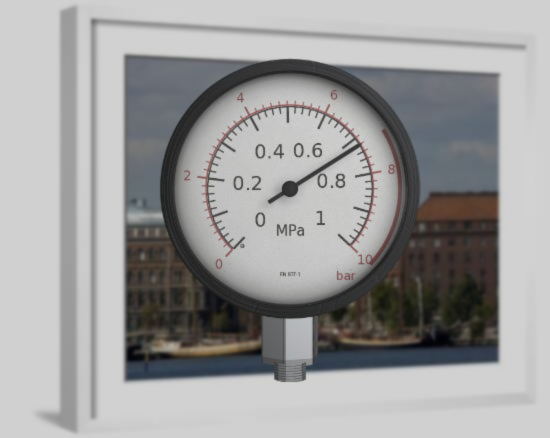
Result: 0.72 MPa
